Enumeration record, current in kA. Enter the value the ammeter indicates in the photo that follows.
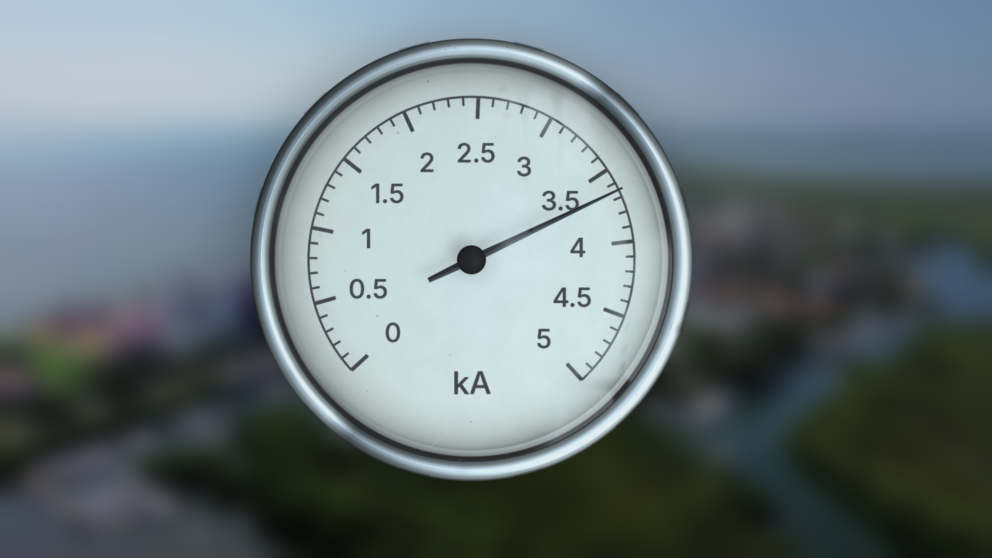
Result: 3.65 kA
